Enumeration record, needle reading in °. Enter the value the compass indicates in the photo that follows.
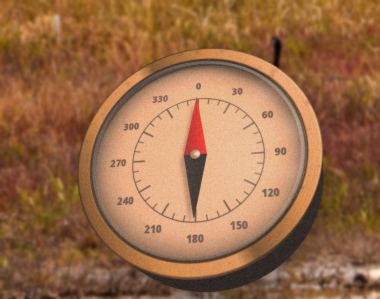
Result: 0 °
